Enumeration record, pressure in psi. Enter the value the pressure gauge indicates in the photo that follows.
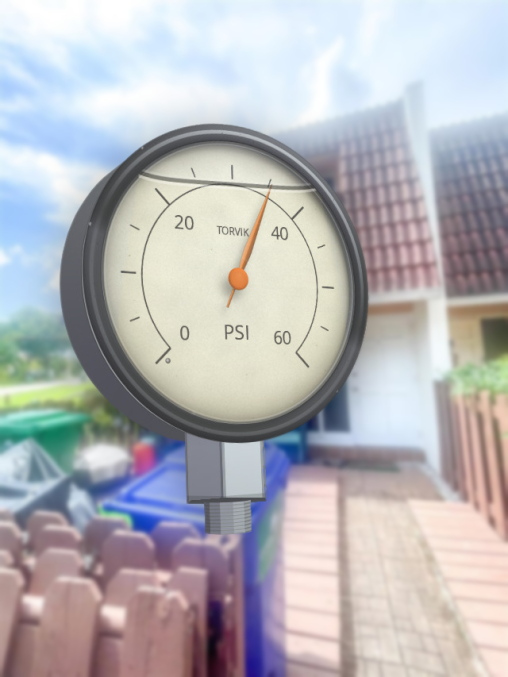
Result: 35 psi
